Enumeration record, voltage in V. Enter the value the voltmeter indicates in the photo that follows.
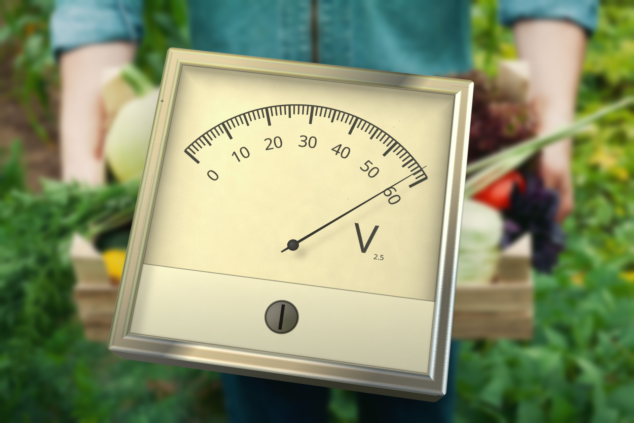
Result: 58 V
